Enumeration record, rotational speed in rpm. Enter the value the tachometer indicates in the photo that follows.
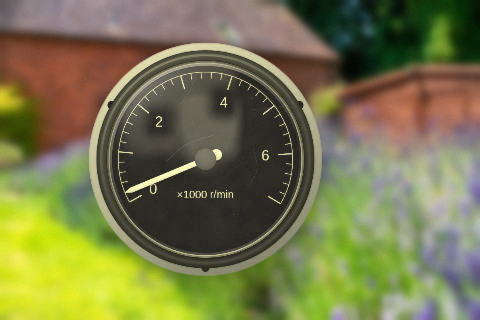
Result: 200 rpm
